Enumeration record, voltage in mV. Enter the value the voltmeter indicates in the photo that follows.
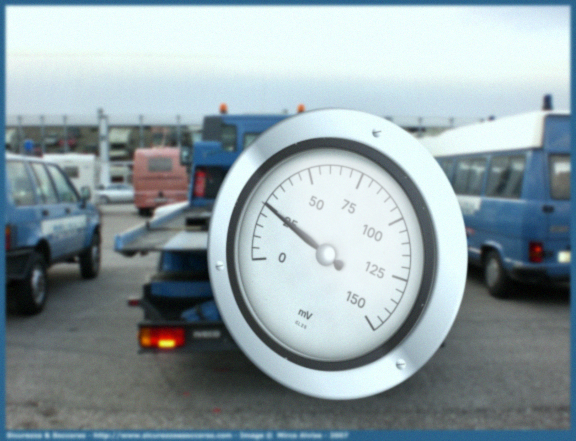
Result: 25 mV
